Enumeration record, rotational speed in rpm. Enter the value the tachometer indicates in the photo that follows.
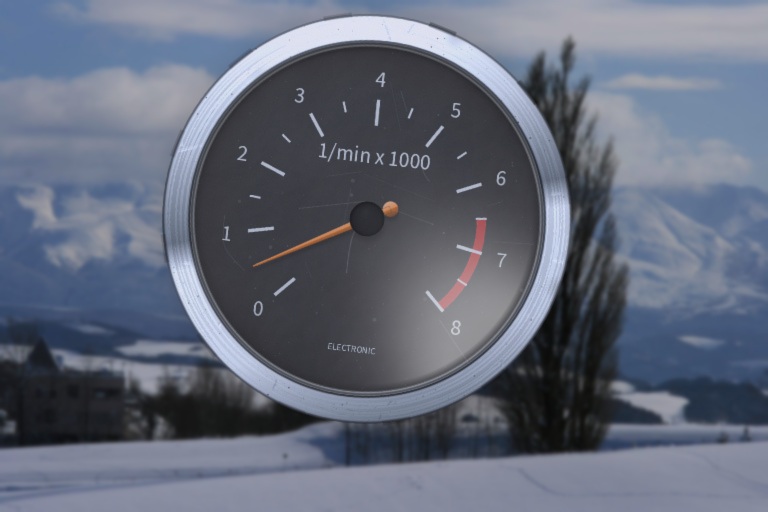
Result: 500 rpm
